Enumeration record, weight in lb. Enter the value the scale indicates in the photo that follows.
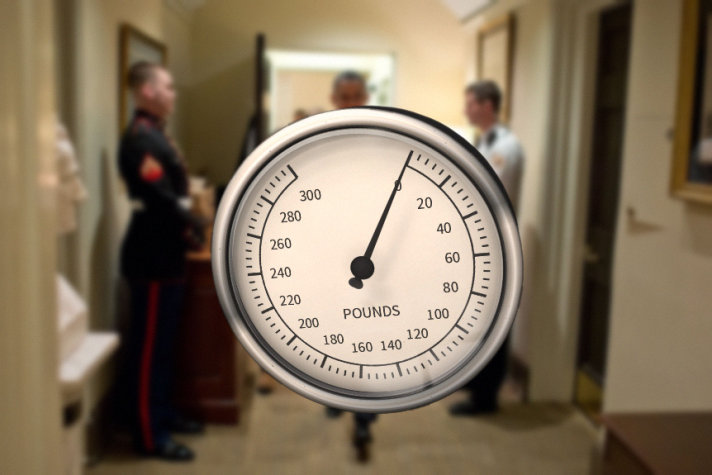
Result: 0 lb
